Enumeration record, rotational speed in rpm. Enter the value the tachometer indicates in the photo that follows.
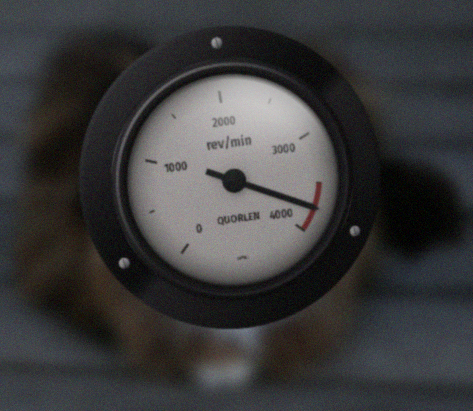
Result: 3750 rpm
